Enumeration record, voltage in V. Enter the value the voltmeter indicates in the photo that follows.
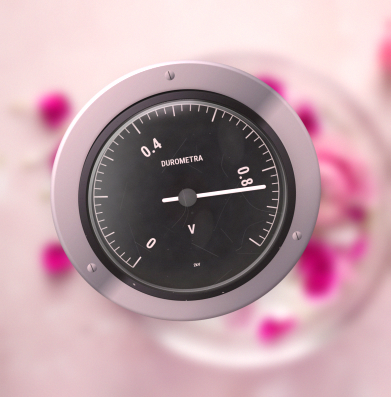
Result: 0.84 V
